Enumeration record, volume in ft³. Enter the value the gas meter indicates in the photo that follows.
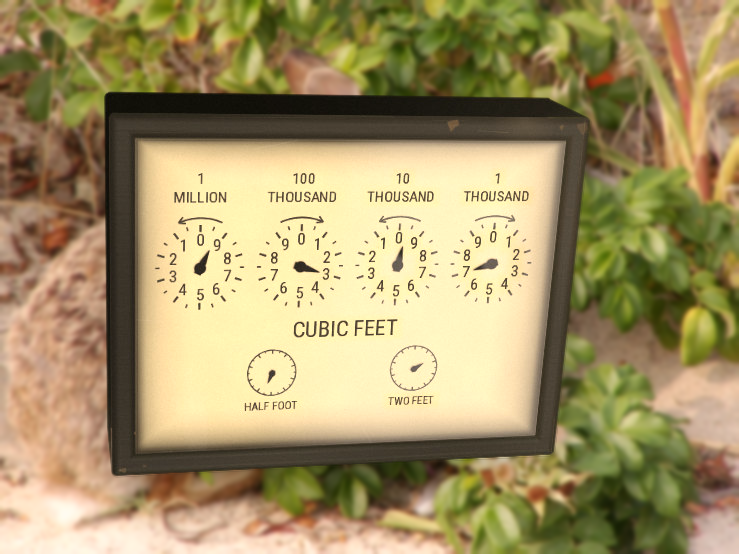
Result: 929700 ft³
